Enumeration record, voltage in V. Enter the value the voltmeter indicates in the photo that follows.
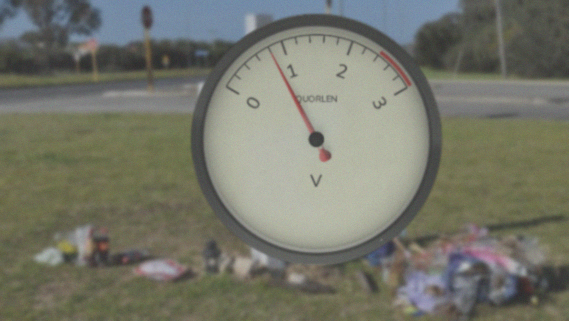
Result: 0.8 V
